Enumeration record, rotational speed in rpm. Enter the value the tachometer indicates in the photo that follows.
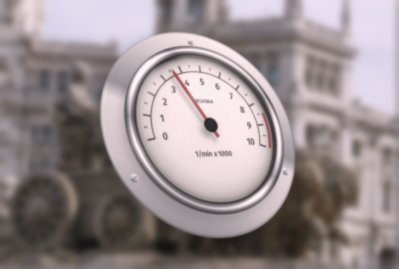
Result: 3500 rpm
